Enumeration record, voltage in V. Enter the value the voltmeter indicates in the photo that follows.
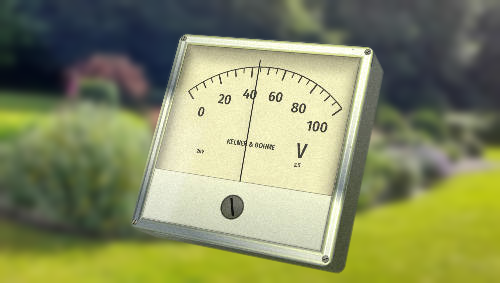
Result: 45 V
